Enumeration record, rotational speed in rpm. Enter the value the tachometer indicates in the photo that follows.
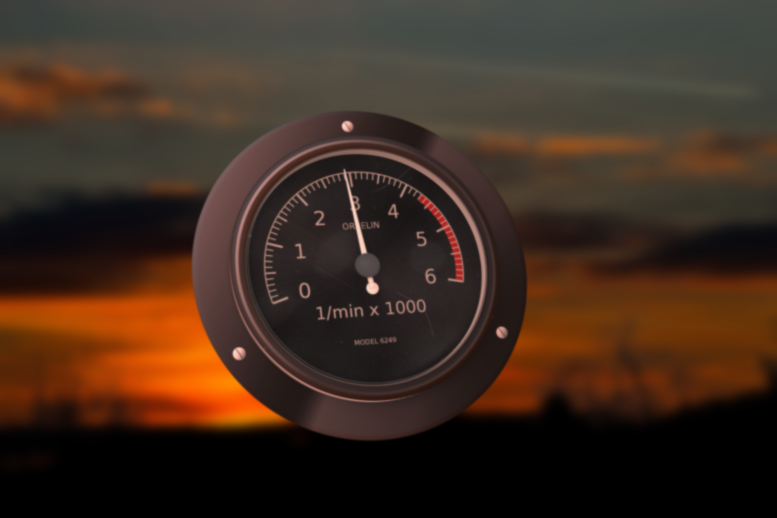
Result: 2900 rpm
